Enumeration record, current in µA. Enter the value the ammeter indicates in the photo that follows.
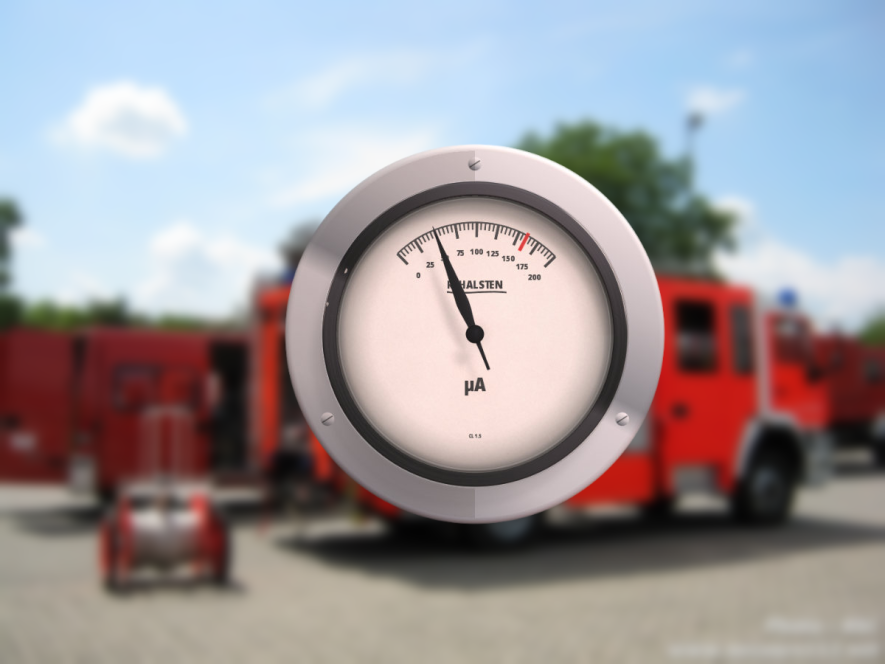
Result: 50 µA
